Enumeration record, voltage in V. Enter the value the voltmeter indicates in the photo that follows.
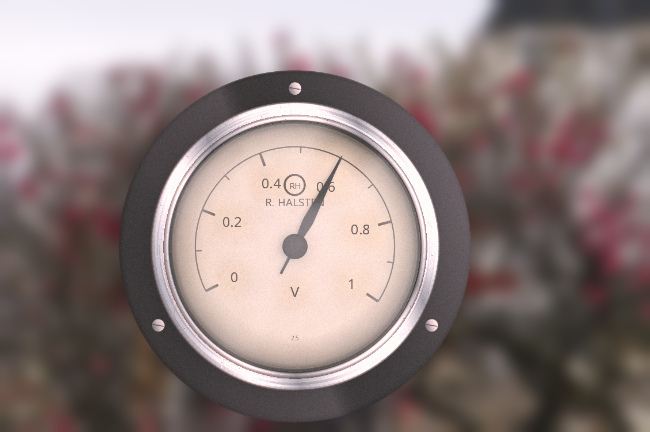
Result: 0.6 V
